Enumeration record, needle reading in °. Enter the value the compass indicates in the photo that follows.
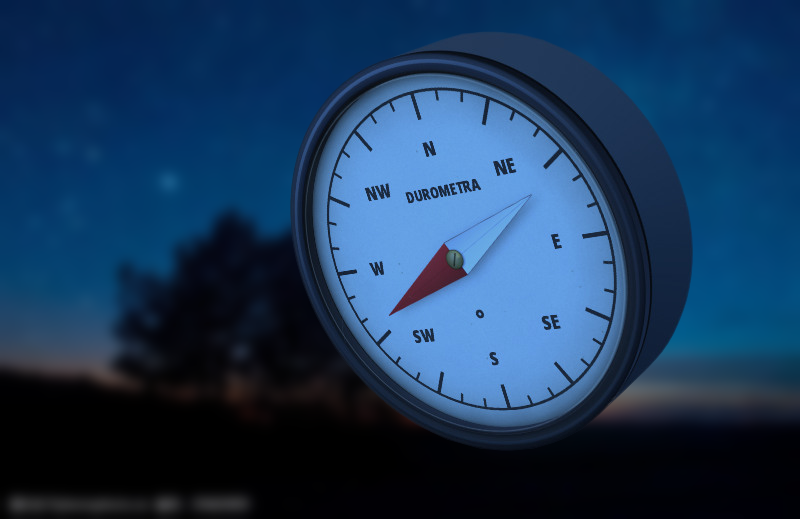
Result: 245 °
